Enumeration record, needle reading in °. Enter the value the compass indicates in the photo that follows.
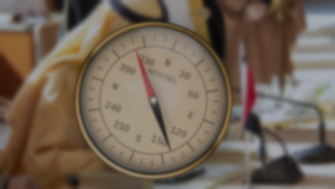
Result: 320 °
